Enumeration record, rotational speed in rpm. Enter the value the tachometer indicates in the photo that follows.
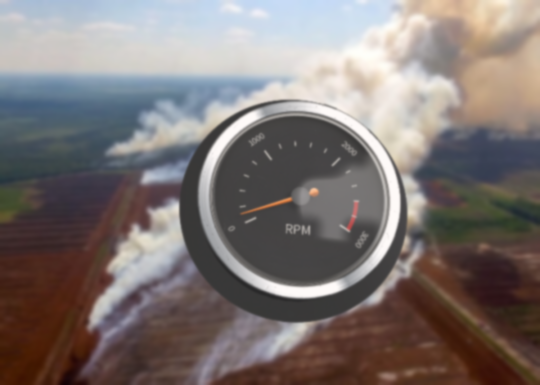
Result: 100 rpm
